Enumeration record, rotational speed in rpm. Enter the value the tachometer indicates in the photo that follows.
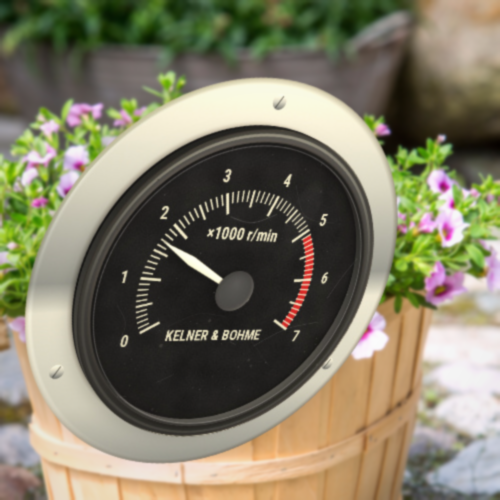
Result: 1700 rpm
